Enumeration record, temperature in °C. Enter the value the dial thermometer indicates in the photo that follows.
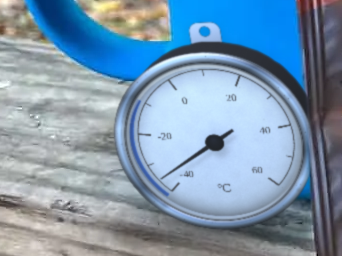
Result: -35 °C
